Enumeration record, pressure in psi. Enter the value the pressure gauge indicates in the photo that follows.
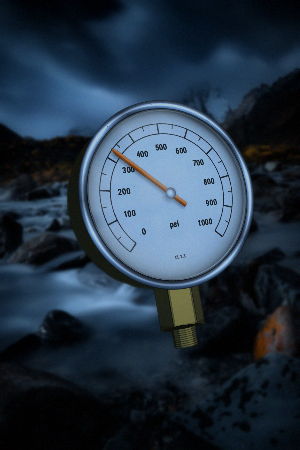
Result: 325 psi
